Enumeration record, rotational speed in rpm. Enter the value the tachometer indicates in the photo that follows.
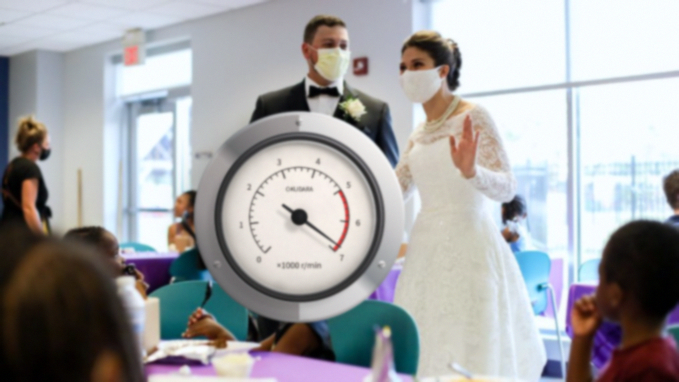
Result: 6800 rpm
